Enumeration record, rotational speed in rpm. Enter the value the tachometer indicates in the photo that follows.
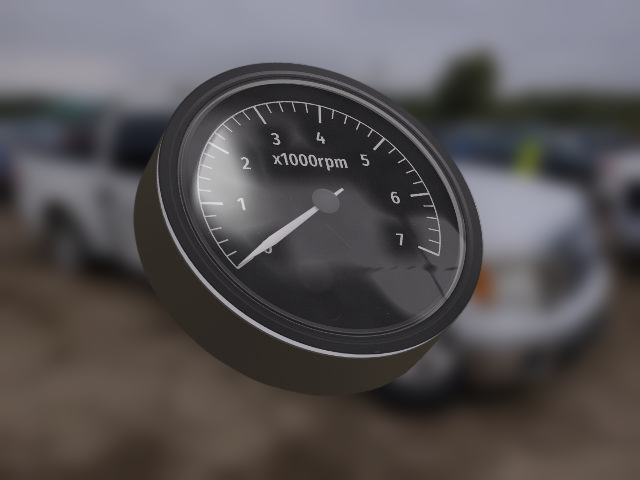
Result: 0 rpm
